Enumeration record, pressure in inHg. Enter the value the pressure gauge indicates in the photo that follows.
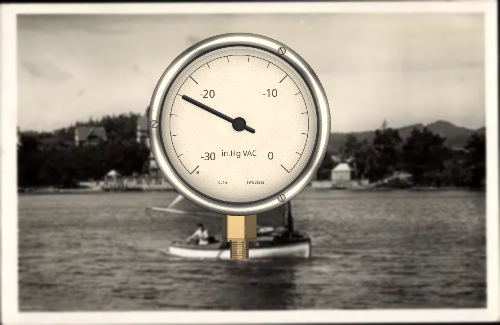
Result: -22 inHg
